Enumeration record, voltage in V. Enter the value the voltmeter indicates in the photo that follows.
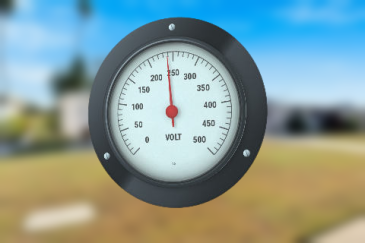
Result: 240 V
